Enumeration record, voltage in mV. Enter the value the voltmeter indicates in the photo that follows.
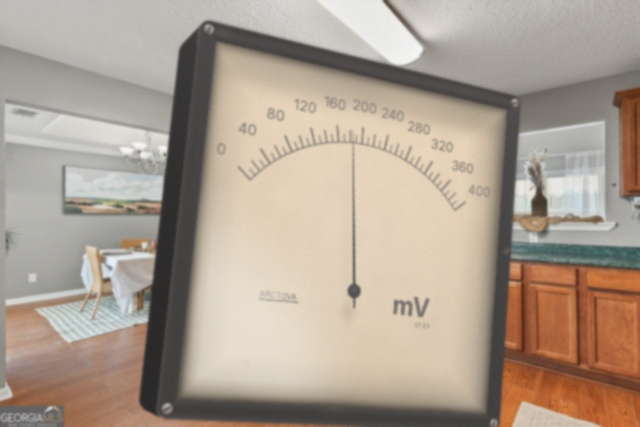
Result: 180 mV
